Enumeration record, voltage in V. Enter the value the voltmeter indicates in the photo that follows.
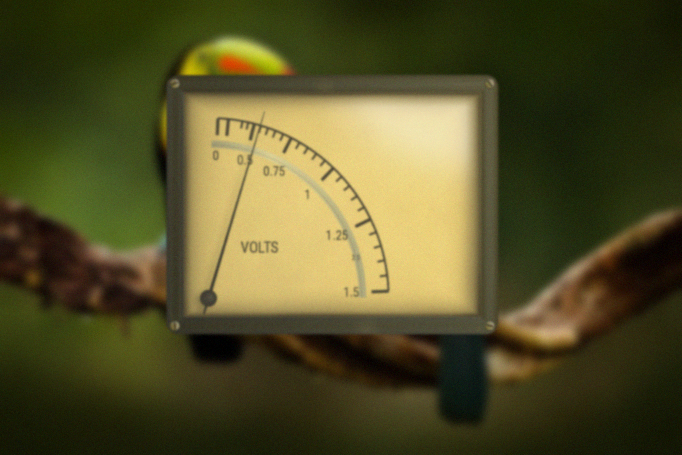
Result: 0.55 V
